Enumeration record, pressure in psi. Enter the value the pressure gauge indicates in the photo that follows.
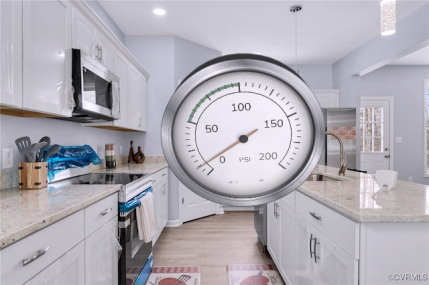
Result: 10 psi
